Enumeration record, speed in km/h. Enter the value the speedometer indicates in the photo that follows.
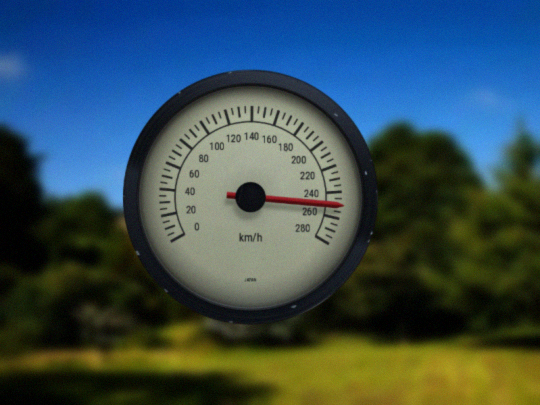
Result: 250 km/h
